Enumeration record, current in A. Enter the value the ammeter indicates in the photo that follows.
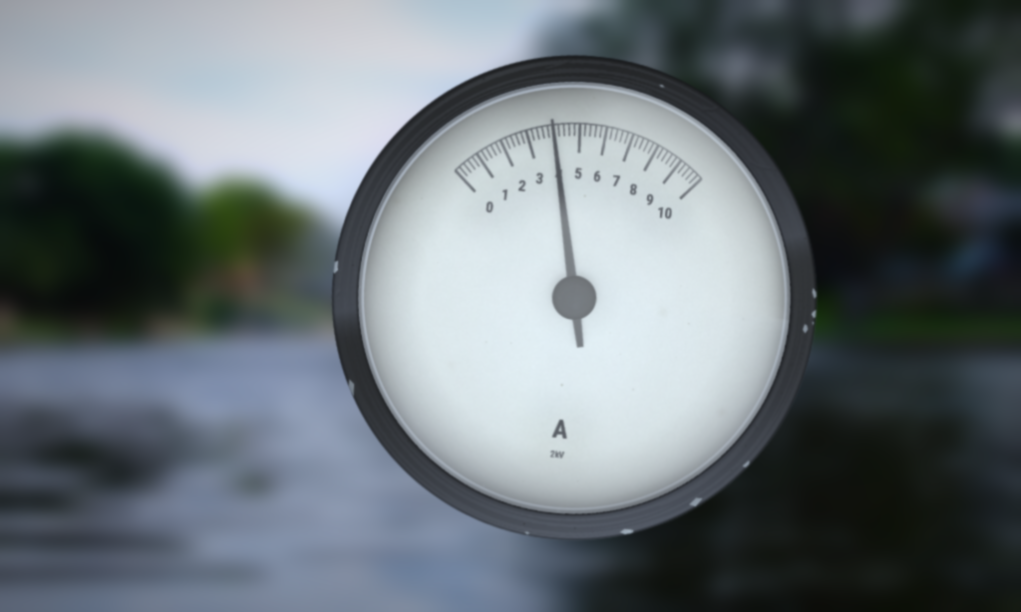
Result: 4 A
